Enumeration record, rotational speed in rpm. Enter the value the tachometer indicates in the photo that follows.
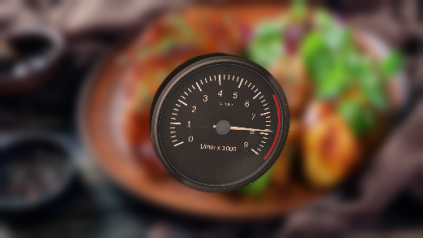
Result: 7800 rpm
